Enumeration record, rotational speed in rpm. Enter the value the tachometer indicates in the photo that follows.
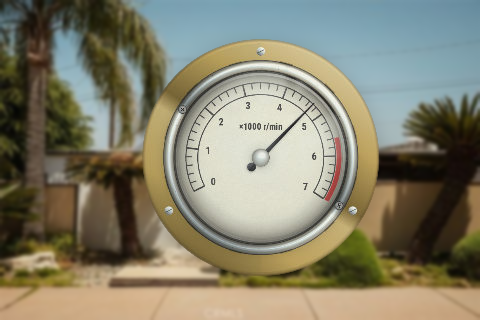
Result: 4700 rpm
